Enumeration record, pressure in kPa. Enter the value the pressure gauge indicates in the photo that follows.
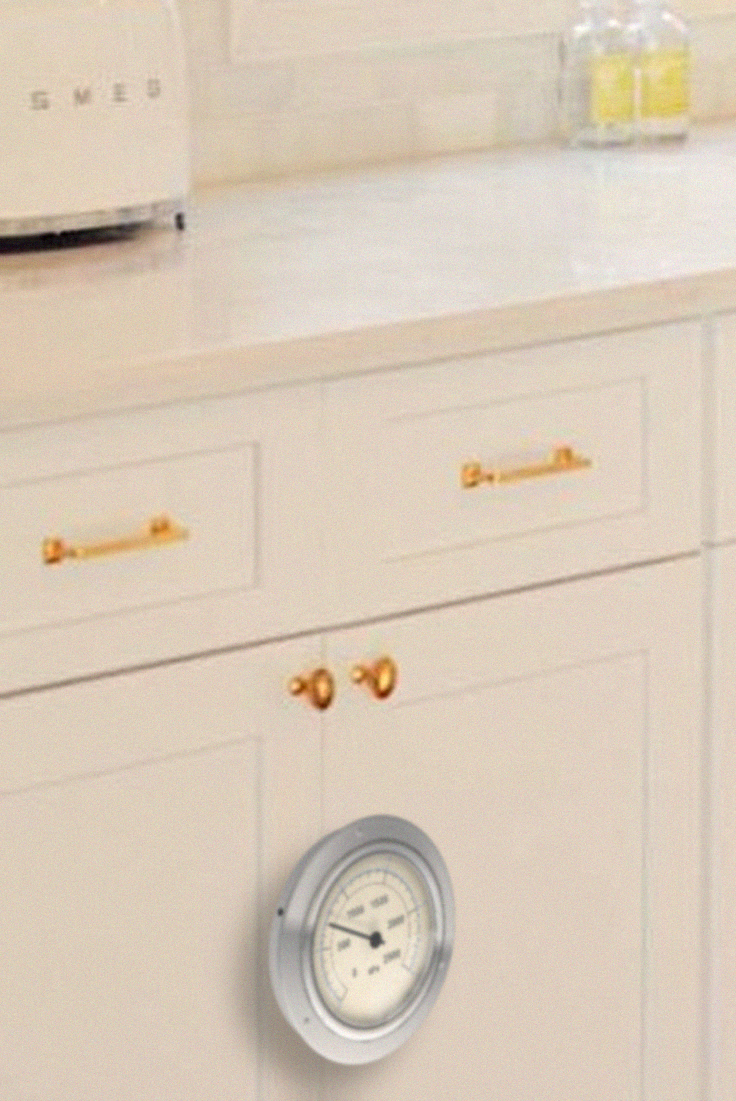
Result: 700 kPa
